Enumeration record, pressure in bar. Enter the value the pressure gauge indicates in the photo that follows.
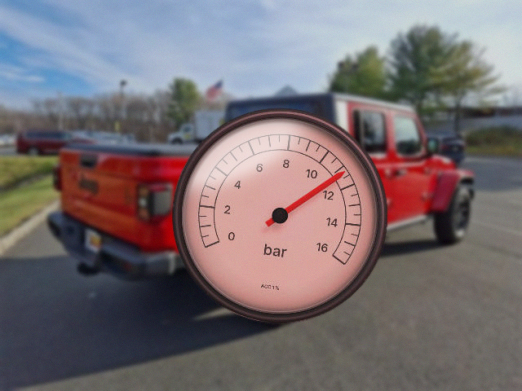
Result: 11.25 bar
